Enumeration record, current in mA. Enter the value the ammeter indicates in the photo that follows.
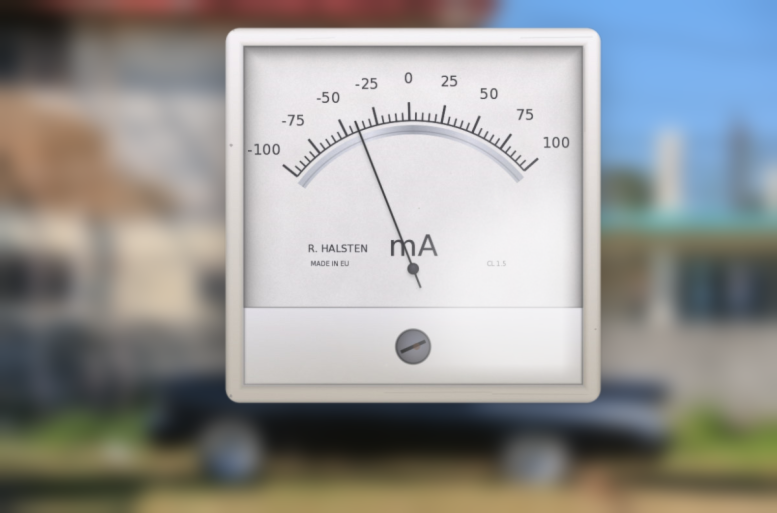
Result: -40 mA
